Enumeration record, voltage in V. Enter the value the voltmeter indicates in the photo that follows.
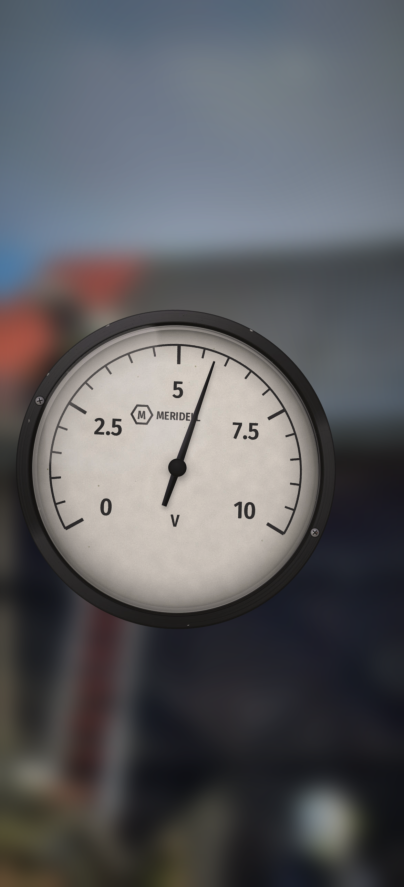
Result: 5.75 V
